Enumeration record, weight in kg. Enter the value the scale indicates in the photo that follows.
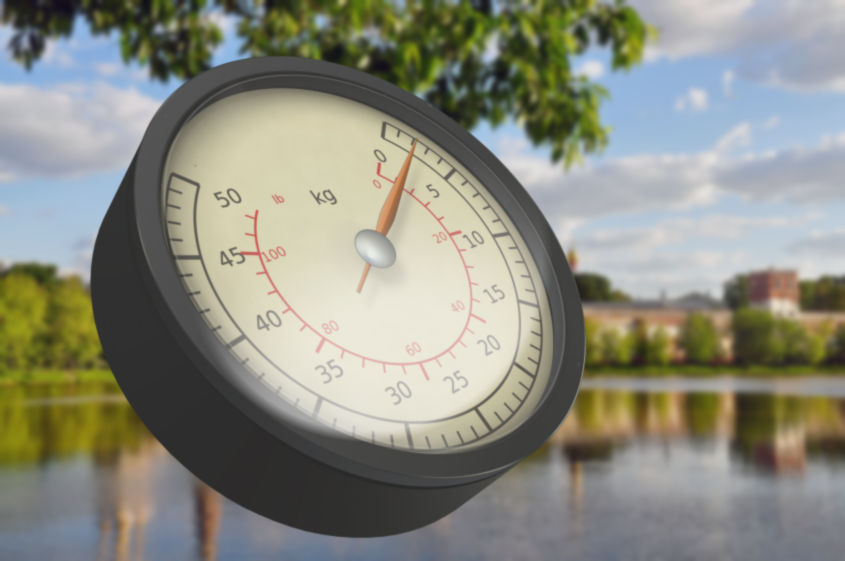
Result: 2 kg
